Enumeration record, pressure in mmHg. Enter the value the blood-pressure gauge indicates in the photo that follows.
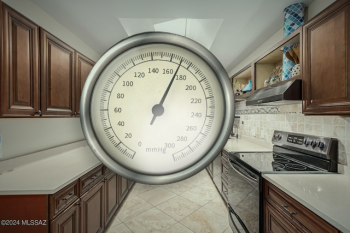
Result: 170 mmHg
